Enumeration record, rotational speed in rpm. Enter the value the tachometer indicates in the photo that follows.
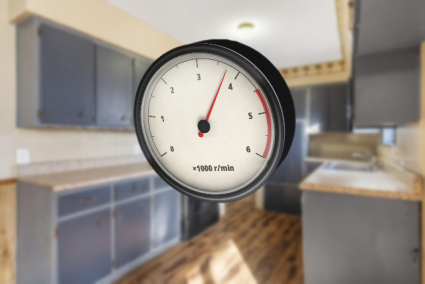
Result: 3750 rpm
